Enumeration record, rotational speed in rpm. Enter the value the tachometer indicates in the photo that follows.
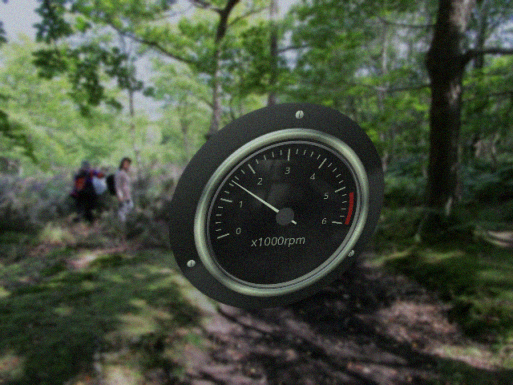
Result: 1500 rpm
